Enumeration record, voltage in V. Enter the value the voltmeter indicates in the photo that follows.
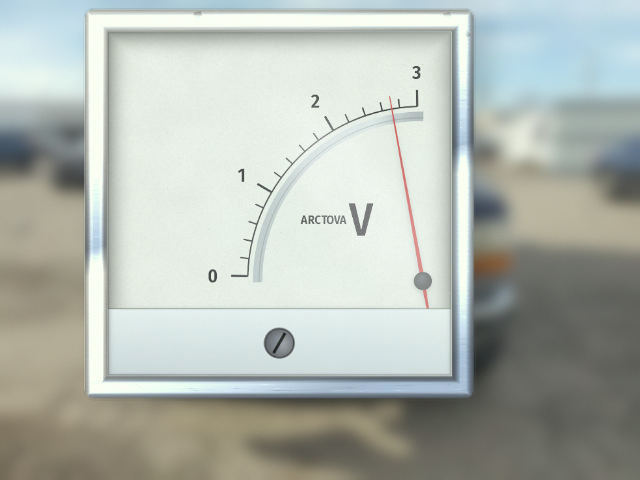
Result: 2.7 V
